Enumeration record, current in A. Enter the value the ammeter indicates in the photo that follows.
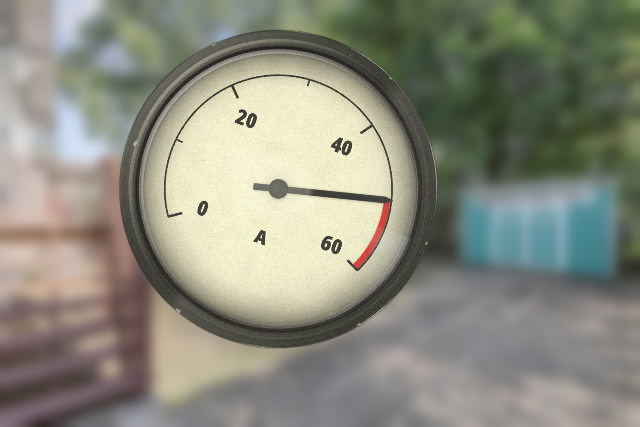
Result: 50 A
